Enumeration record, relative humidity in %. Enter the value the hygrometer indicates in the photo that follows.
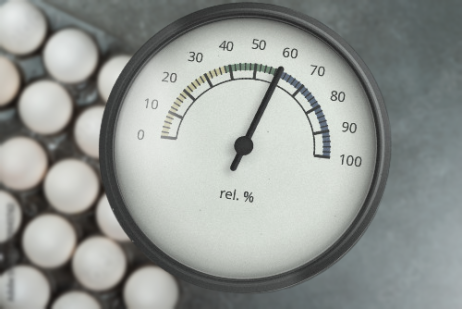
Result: 60 %
